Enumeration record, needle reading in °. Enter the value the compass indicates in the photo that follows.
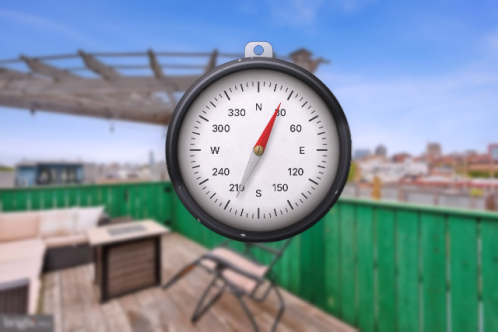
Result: 25 °
